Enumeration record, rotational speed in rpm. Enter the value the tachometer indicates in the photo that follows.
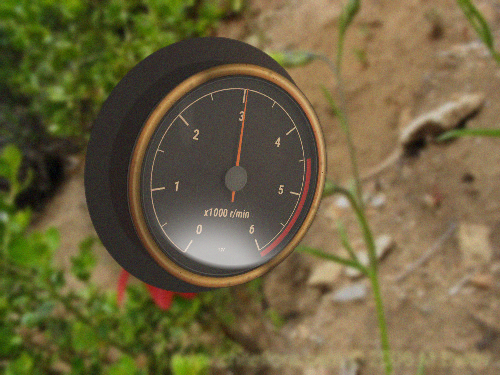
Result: 3000 rpm
